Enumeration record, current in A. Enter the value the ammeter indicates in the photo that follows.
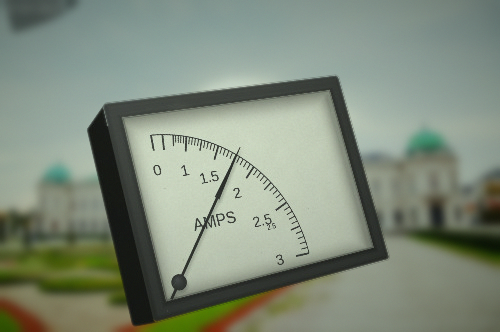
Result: 1.75 A
